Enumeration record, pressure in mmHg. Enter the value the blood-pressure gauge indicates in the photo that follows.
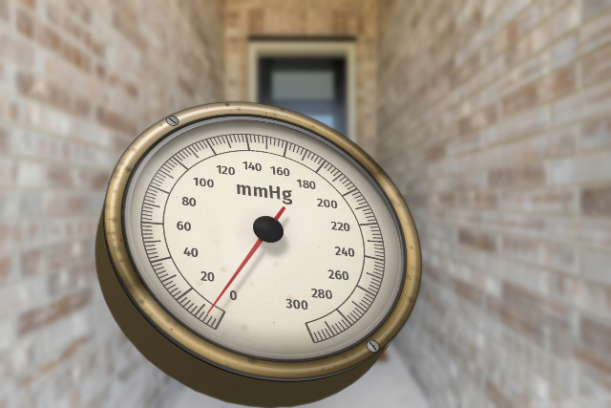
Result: 6 mmHg
